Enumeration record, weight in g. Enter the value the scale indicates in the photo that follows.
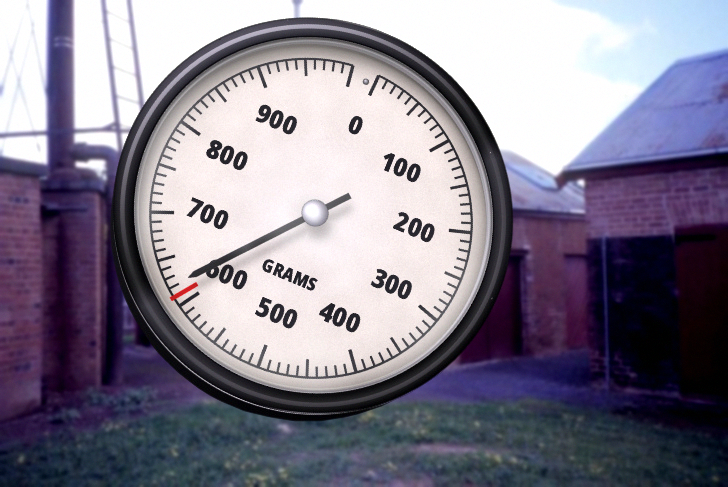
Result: 620 g
